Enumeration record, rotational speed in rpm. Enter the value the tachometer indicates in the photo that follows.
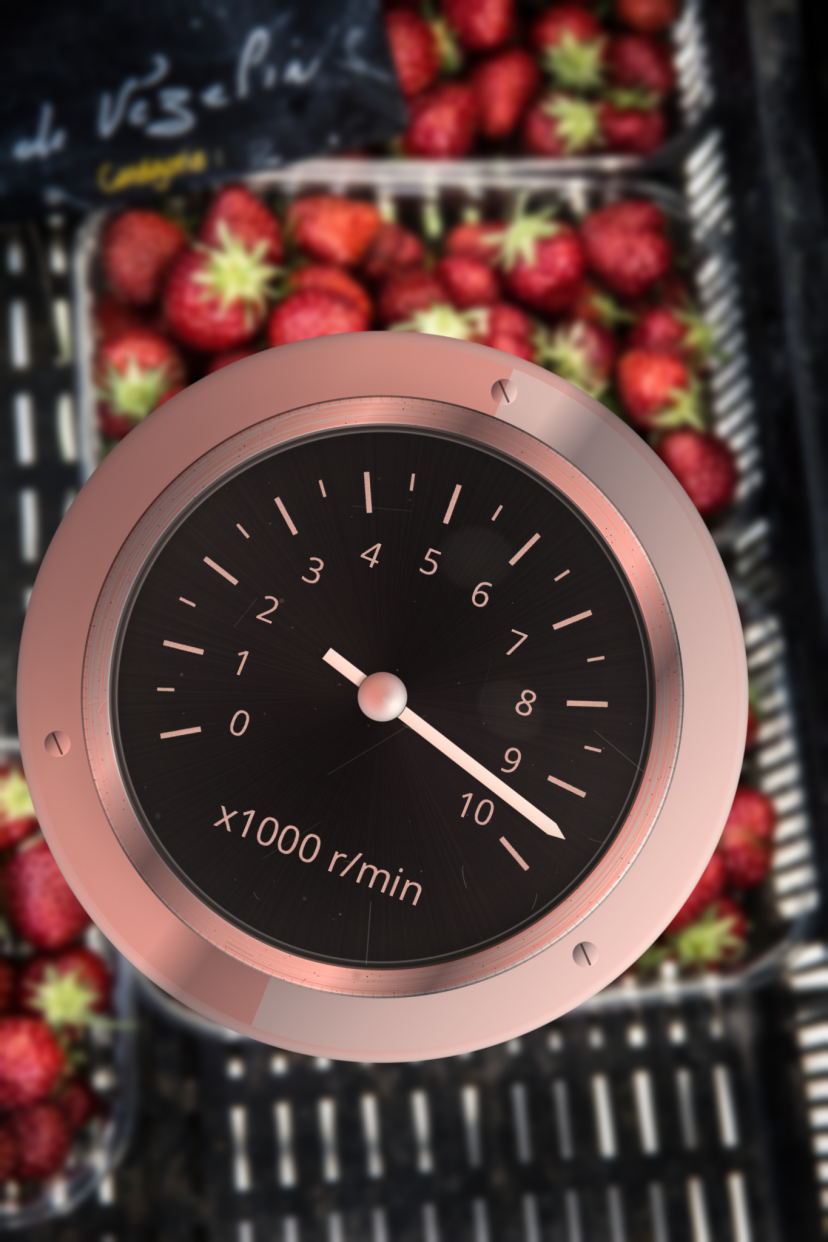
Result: 9500 rpm
